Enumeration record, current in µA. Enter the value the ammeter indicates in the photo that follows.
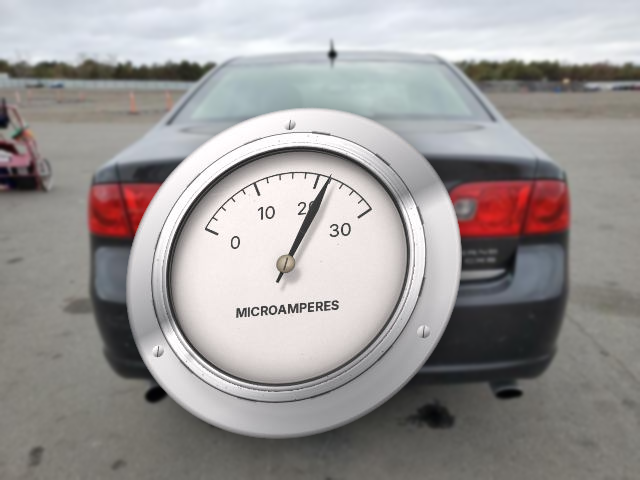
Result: 22 µA
